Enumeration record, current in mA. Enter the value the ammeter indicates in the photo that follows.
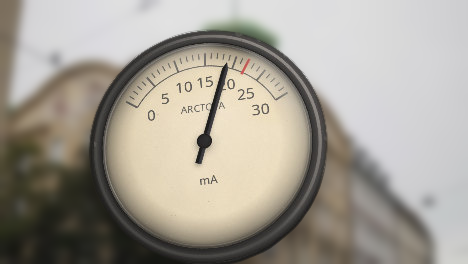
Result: 19 mA
